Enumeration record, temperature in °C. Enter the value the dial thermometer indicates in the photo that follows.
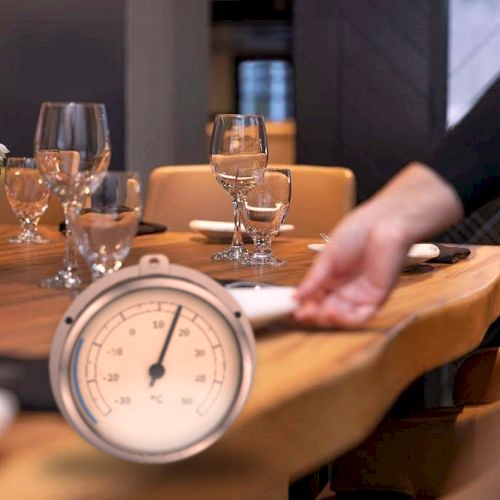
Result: 15 °C
